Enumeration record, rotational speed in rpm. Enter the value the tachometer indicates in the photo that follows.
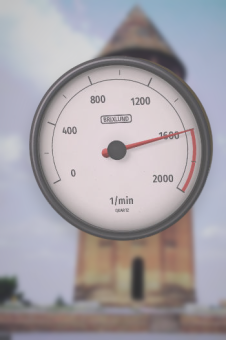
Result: 1600 rpm
